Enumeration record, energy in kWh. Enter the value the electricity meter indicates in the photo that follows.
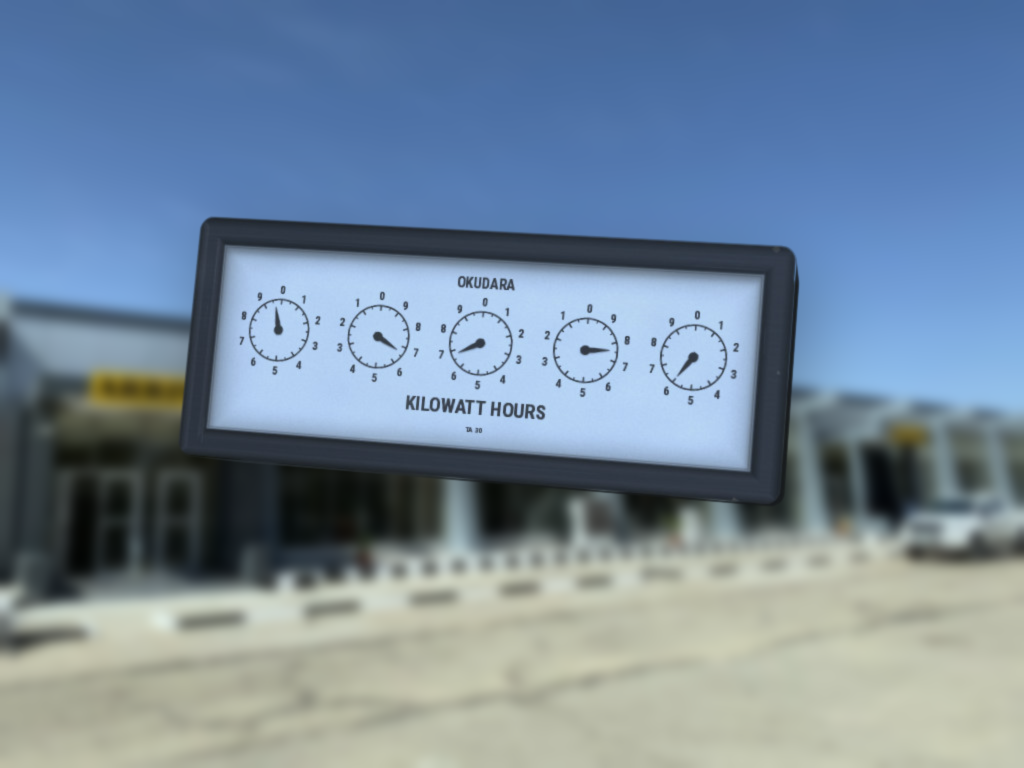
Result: 96676 kWh
